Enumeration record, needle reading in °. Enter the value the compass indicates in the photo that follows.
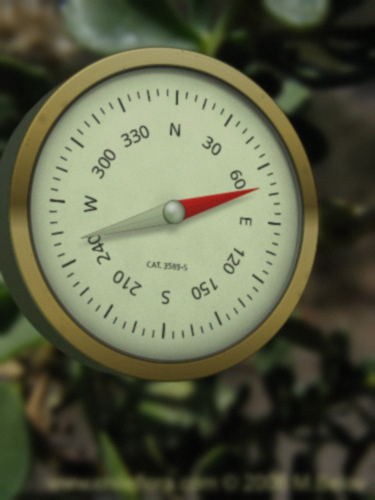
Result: 70 °
